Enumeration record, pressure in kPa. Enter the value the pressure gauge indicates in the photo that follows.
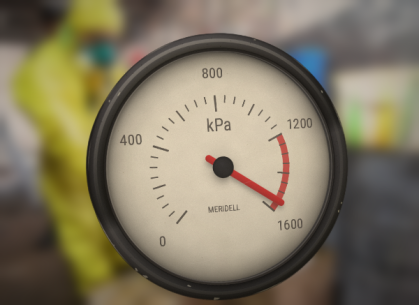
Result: 1550 kPa
